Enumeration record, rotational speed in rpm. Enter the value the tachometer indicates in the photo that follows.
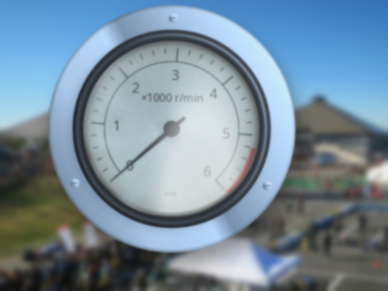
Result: 0 rpm
